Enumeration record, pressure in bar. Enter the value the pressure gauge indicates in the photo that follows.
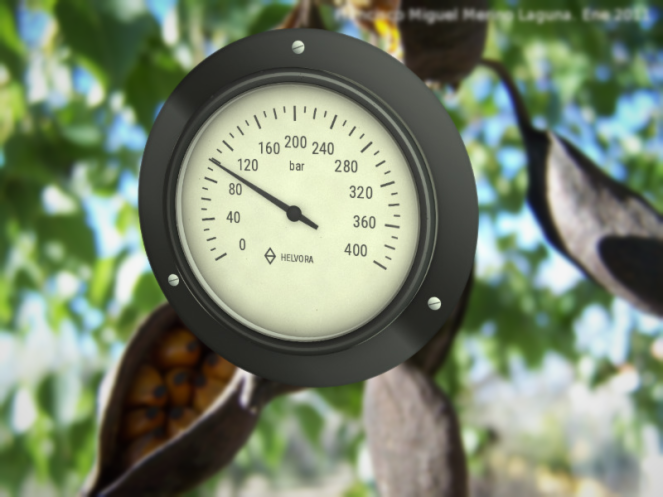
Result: 100 bar
